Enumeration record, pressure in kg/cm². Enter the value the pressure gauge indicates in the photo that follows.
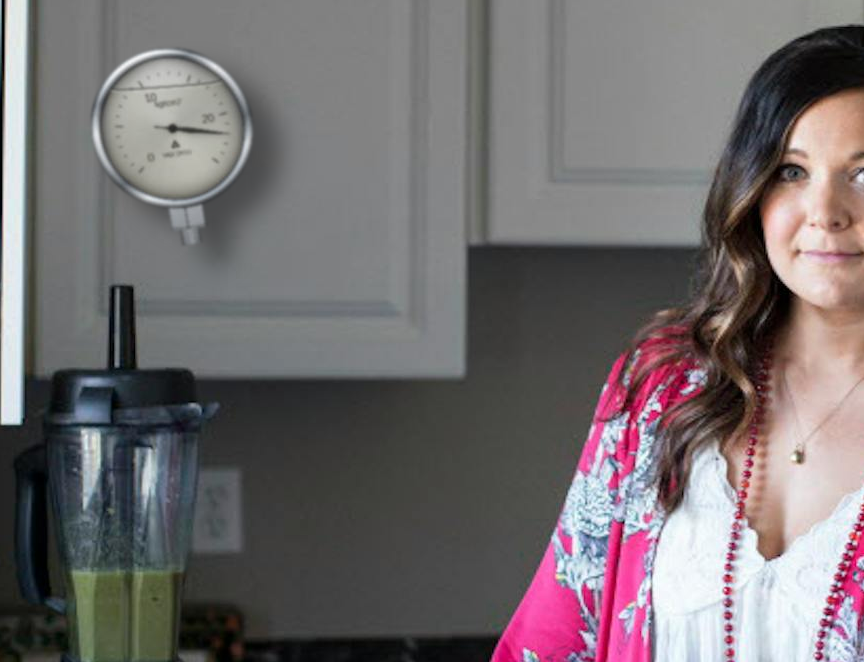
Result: 22 kg/cm²
